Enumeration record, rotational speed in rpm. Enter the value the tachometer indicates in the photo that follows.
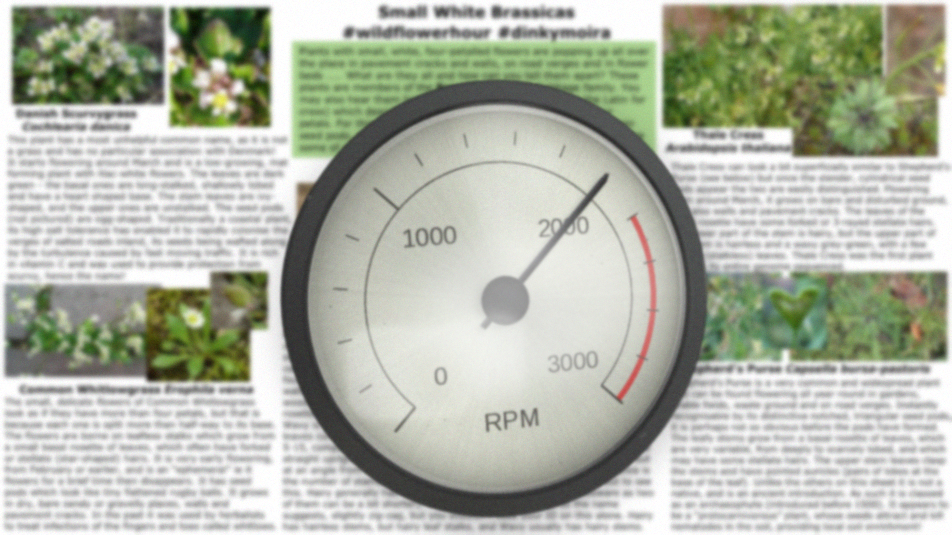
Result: 2000 rpm
